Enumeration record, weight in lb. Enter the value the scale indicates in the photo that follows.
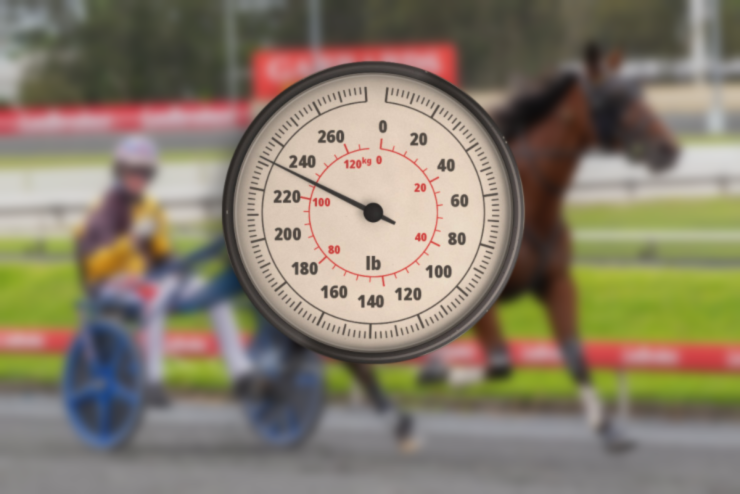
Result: 232 lb
